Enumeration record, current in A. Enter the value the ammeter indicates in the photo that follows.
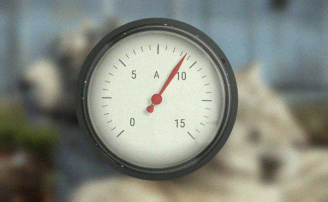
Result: 9.25 A
